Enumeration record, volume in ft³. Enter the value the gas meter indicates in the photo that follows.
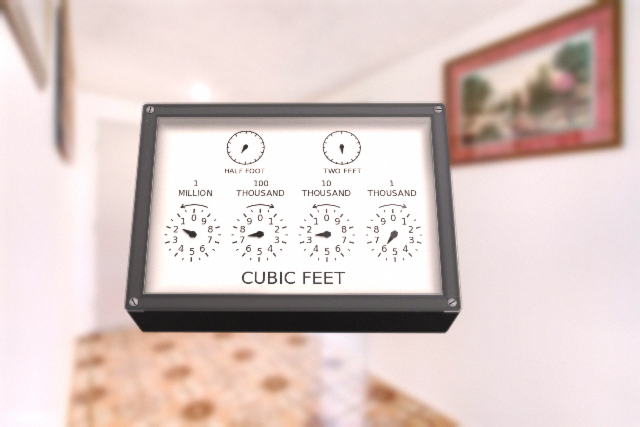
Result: 172600 ft³
